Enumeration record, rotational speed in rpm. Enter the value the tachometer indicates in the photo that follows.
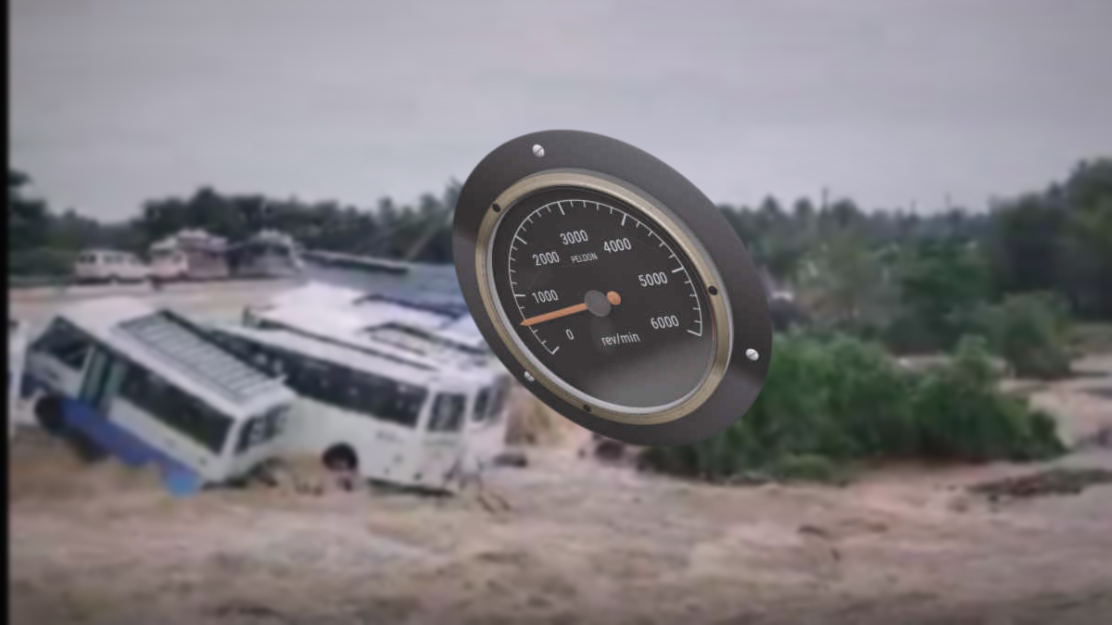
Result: 600 rpm
